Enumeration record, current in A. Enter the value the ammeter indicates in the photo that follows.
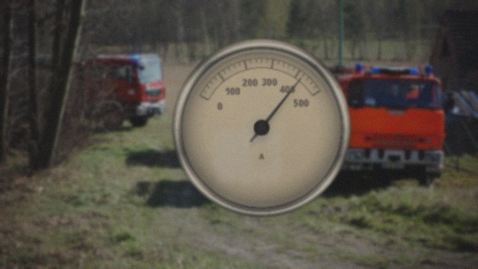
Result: 420 A
